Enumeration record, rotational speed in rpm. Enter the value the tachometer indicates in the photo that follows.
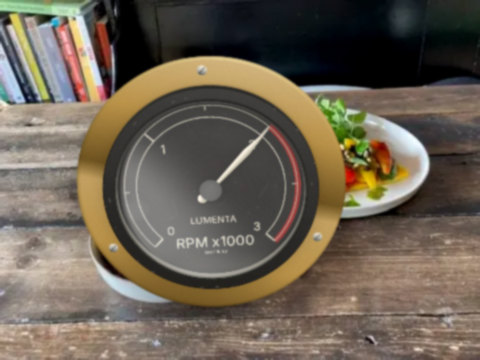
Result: 2000 rpm
